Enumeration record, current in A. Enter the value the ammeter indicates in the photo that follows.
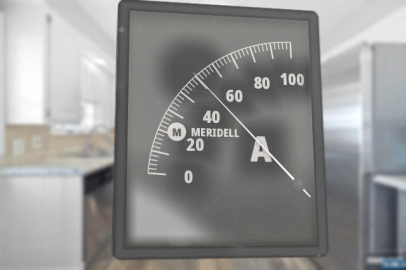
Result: 50 A
